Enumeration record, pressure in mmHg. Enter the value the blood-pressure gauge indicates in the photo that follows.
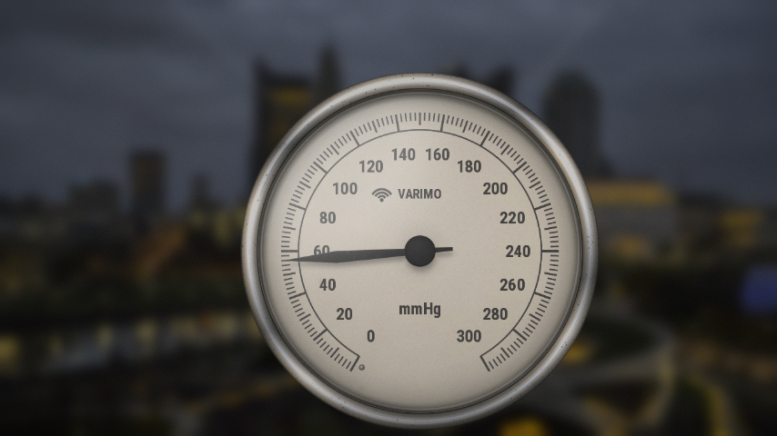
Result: 56 mmHg
